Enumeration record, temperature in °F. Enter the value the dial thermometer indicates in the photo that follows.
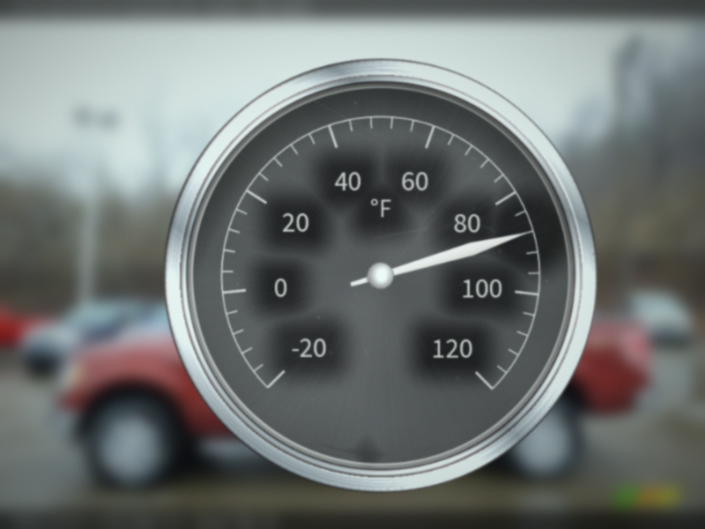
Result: 88 °F
